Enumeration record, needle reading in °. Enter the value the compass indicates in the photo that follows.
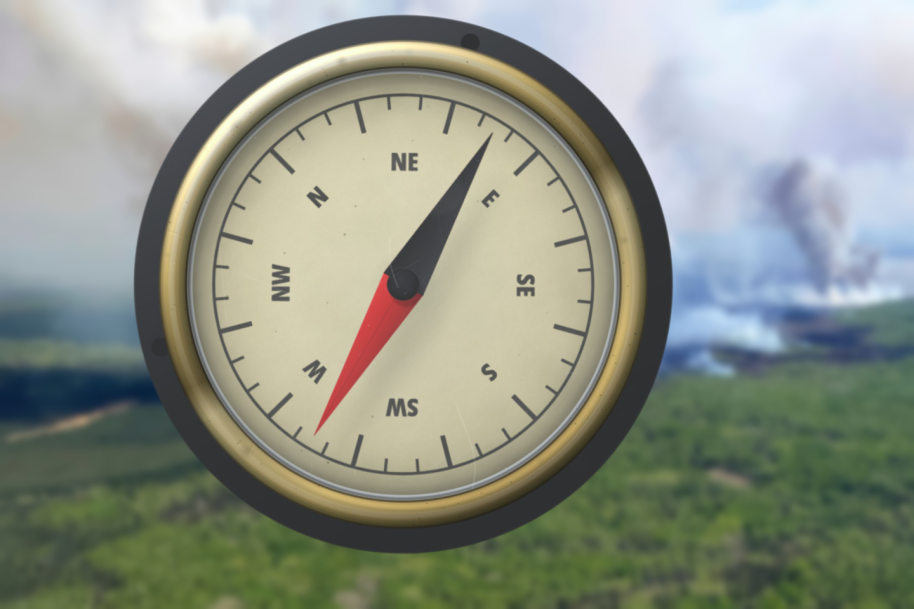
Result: 255 °
